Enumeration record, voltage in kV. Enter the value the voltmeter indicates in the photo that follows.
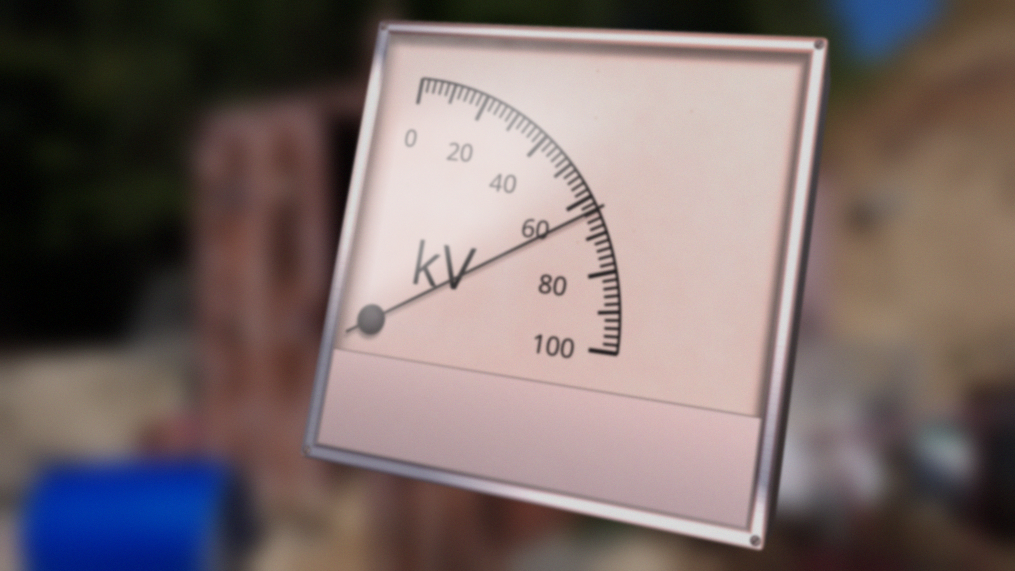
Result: 64 kV
